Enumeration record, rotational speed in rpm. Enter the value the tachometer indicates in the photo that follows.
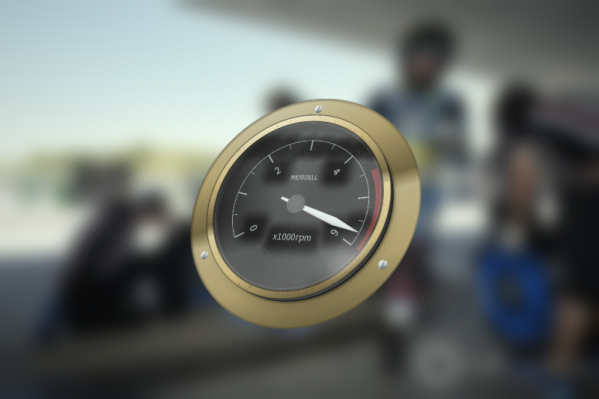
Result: 5750 rpm
